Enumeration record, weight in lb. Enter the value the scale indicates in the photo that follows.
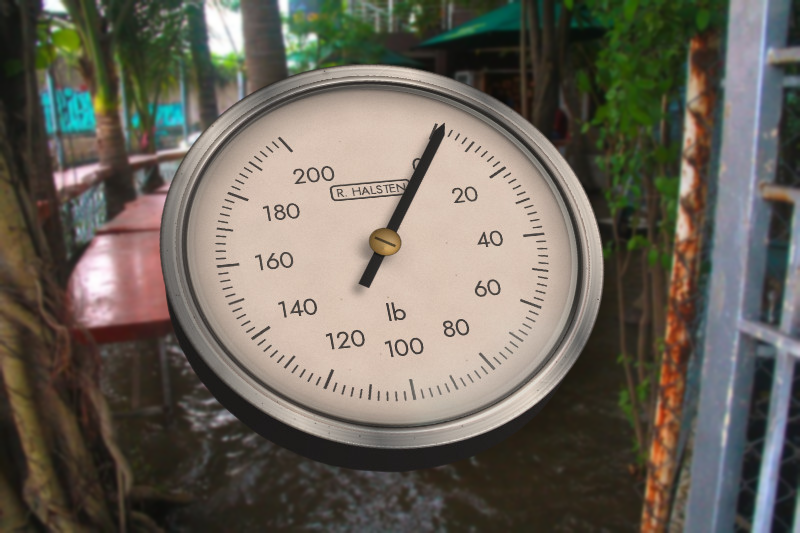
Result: 2 lb
